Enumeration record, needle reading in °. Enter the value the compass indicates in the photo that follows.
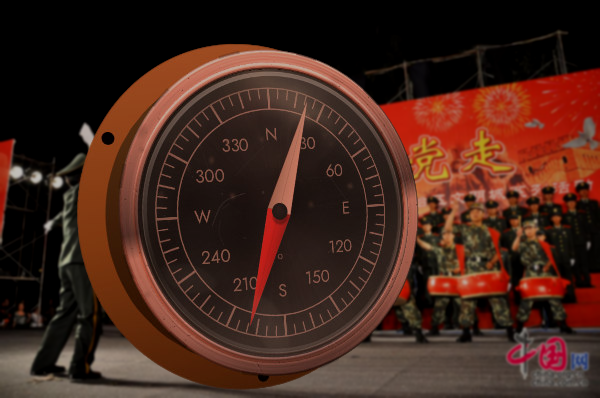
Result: 200 °
